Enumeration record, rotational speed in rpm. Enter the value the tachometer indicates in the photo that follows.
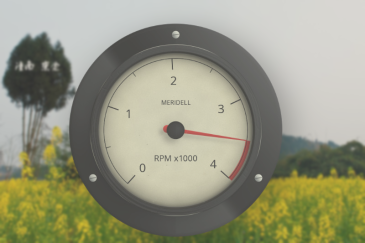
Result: 3500 rpm
